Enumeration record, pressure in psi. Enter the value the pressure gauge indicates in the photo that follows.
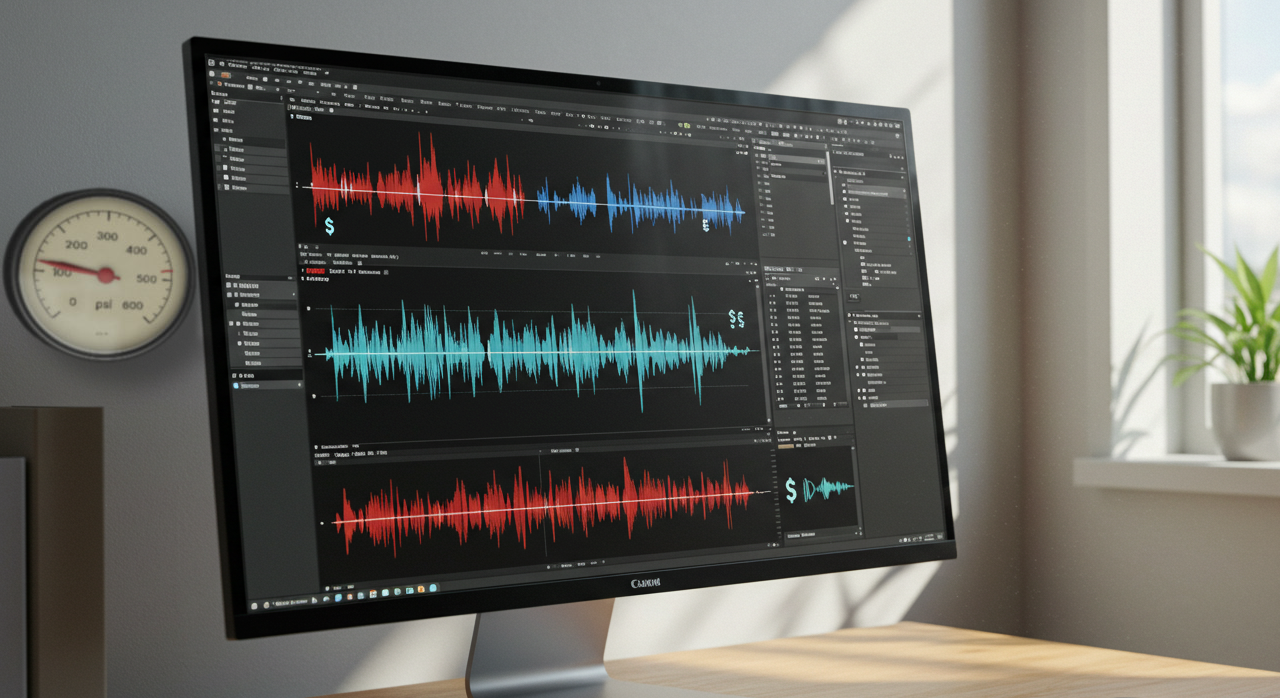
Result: 120 psi
